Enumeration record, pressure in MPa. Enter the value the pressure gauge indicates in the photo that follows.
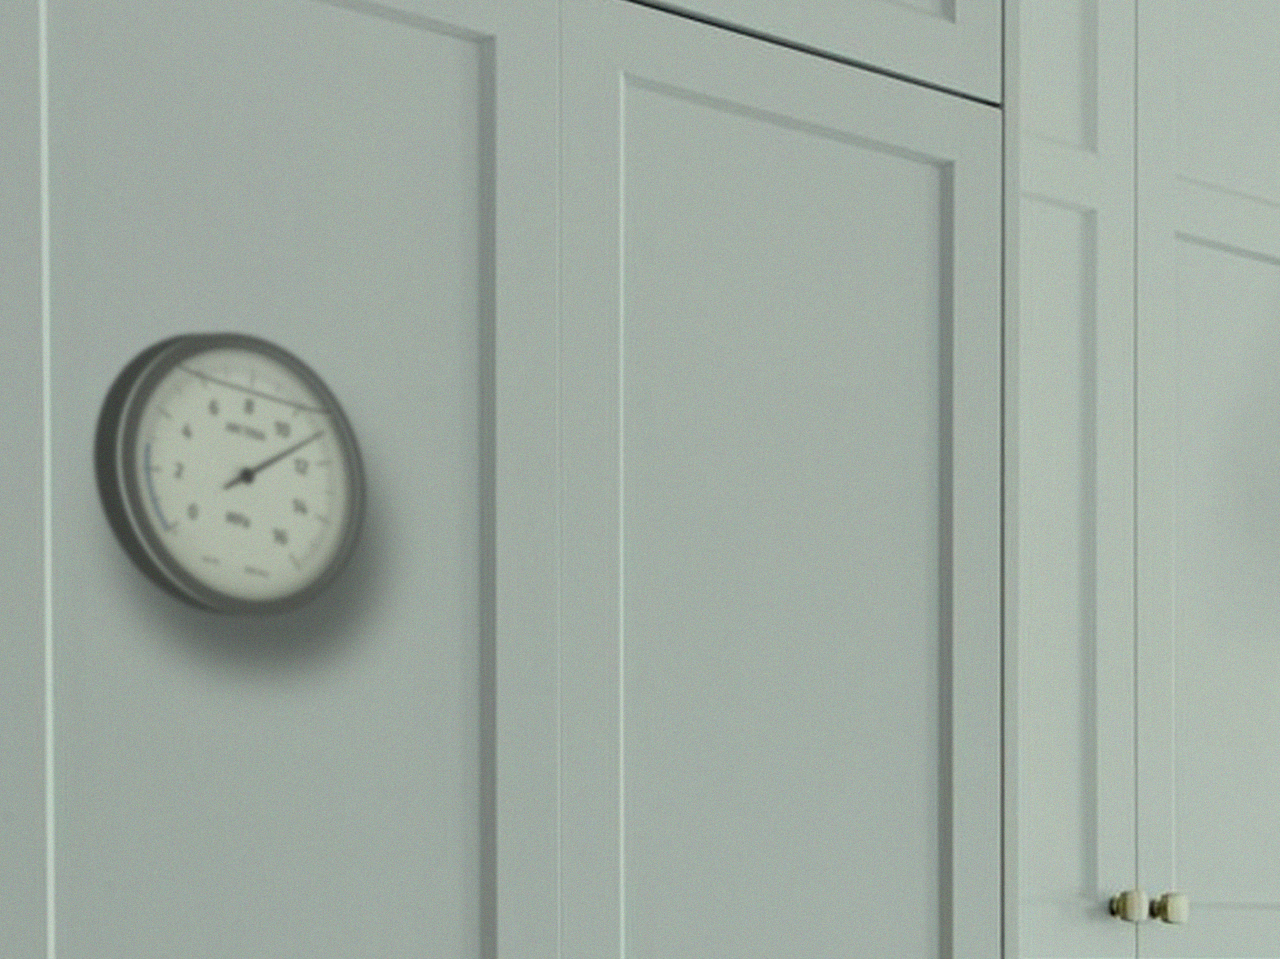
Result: 11 MPa
